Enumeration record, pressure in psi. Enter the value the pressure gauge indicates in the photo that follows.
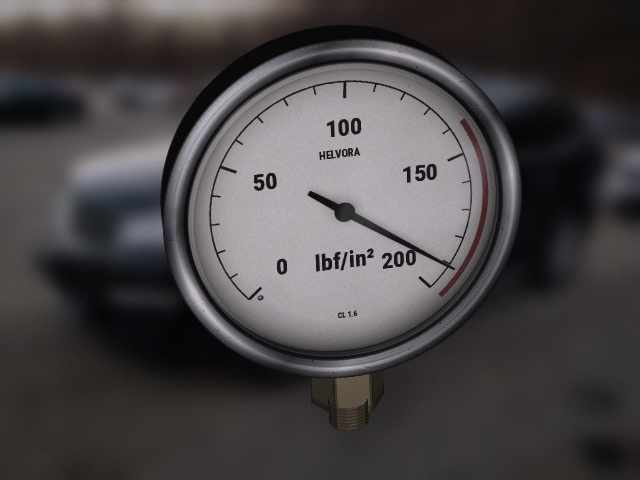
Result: 190 psi
